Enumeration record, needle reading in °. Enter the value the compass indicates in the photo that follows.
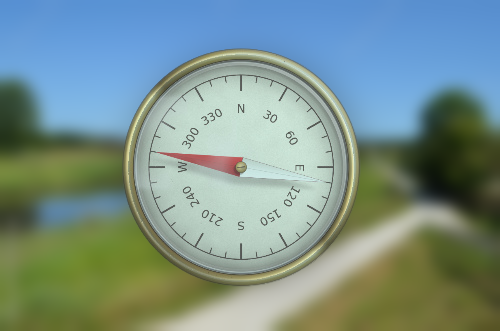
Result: 280 °
